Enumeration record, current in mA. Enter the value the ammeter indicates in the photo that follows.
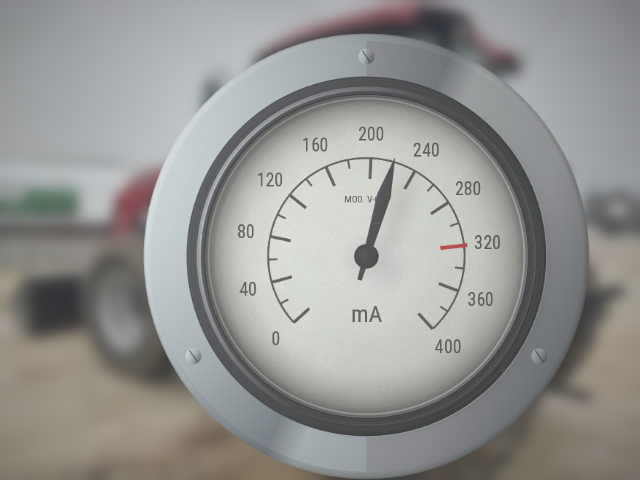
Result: 220 mA
